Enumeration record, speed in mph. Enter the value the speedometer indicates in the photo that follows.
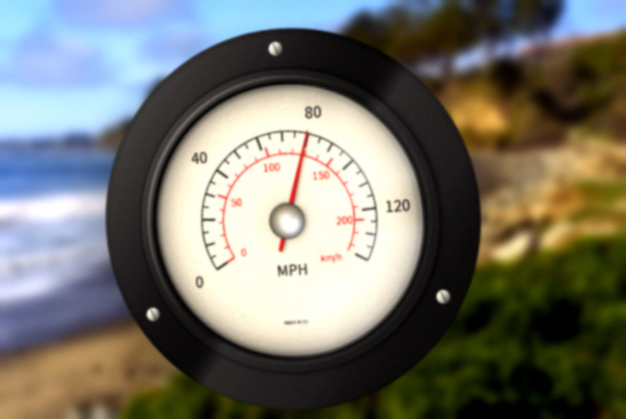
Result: 80 mph
